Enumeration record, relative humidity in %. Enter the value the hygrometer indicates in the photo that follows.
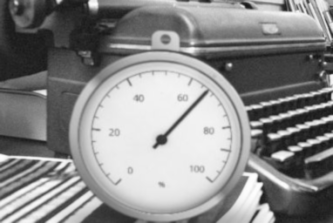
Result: 66 %
